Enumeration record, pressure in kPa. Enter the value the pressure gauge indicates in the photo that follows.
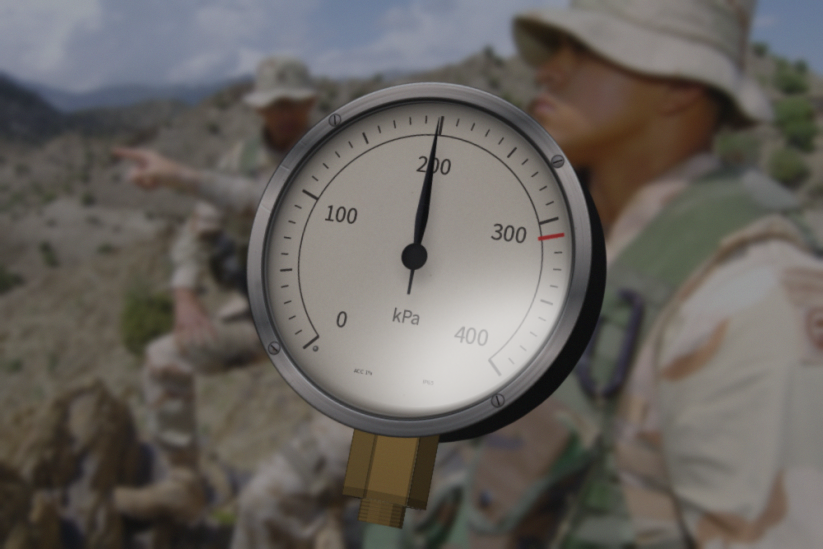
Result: 200 kPa
